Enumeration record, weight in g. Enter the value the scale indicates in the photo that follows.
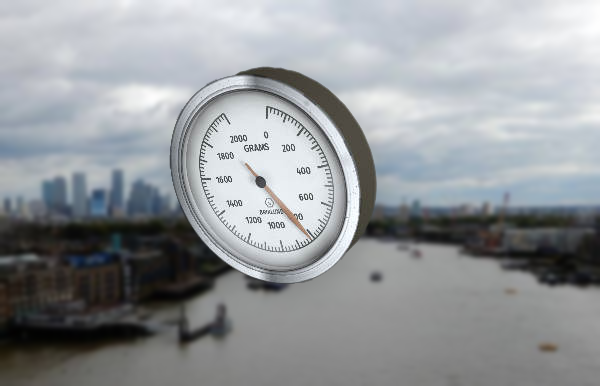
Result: 800 g
